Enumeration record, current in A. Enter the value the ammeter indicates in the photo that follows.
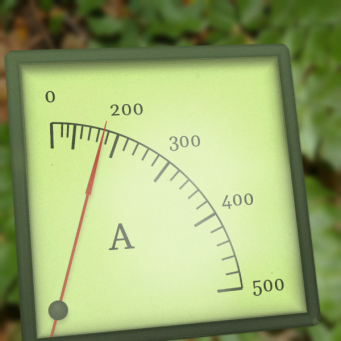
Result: 170 A
